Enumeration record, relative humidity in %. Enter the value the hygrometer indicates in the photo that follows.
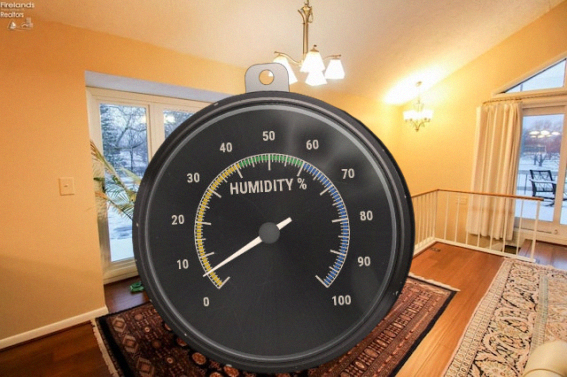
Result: 5 %
